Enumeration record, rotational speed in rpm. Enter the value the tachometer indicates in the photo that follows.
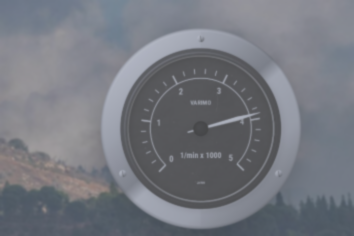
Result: 3900 rpm
